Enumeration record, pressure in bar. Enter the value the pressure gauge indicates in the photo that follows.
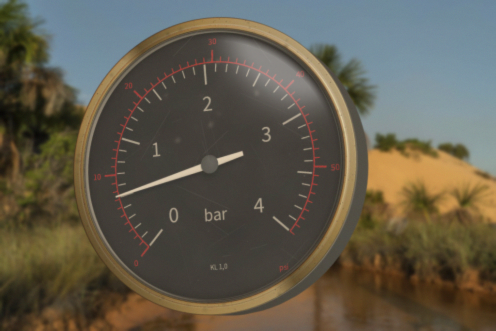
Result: 0.5 bar
